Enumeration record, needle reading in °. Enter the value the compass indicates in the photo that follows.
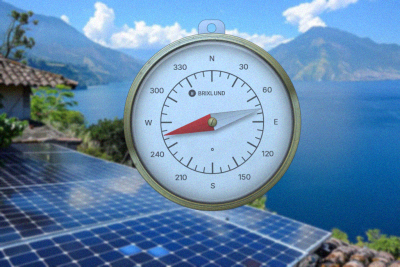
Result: 255 °
